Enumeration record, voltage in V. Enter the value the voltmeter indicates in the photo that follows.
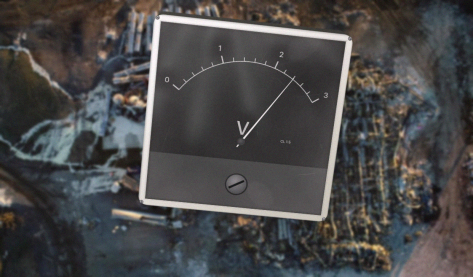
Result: 2.4 V
